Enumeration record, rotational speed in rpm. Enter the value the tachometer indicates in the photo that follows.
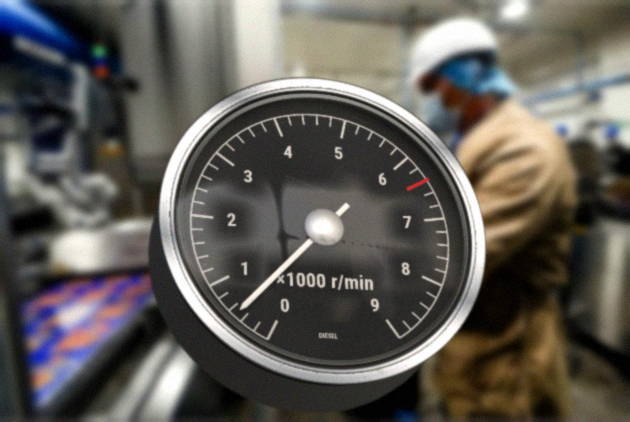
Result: 500 rpm
